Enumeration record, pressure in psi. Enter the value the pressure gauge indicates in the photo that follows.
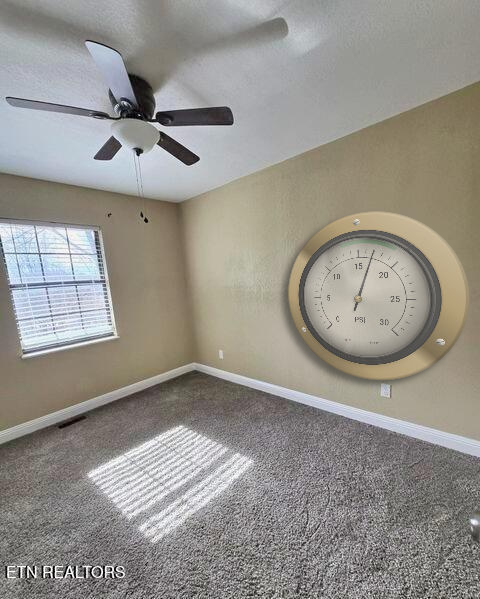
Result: 17 psi
